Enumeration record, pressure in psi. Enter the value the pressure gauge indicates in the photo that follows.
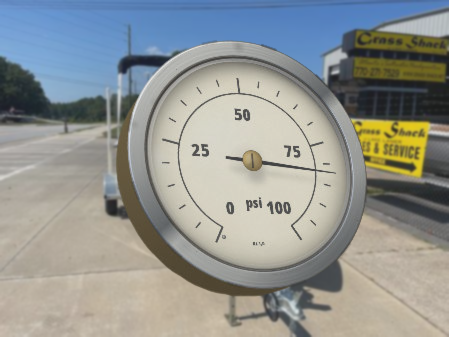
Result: 82.5 psi
